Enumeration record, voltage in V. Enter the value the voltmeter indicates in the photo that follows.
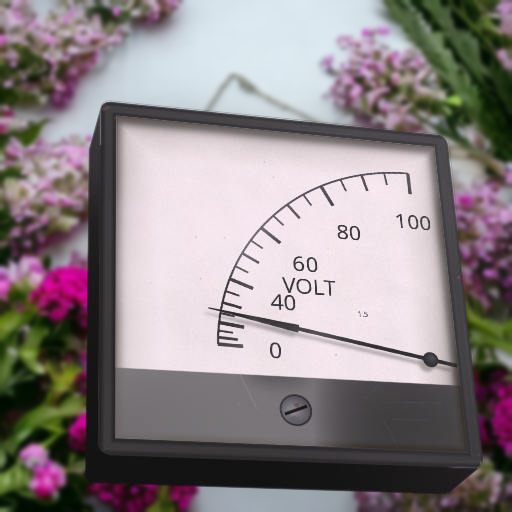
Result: 25 V
